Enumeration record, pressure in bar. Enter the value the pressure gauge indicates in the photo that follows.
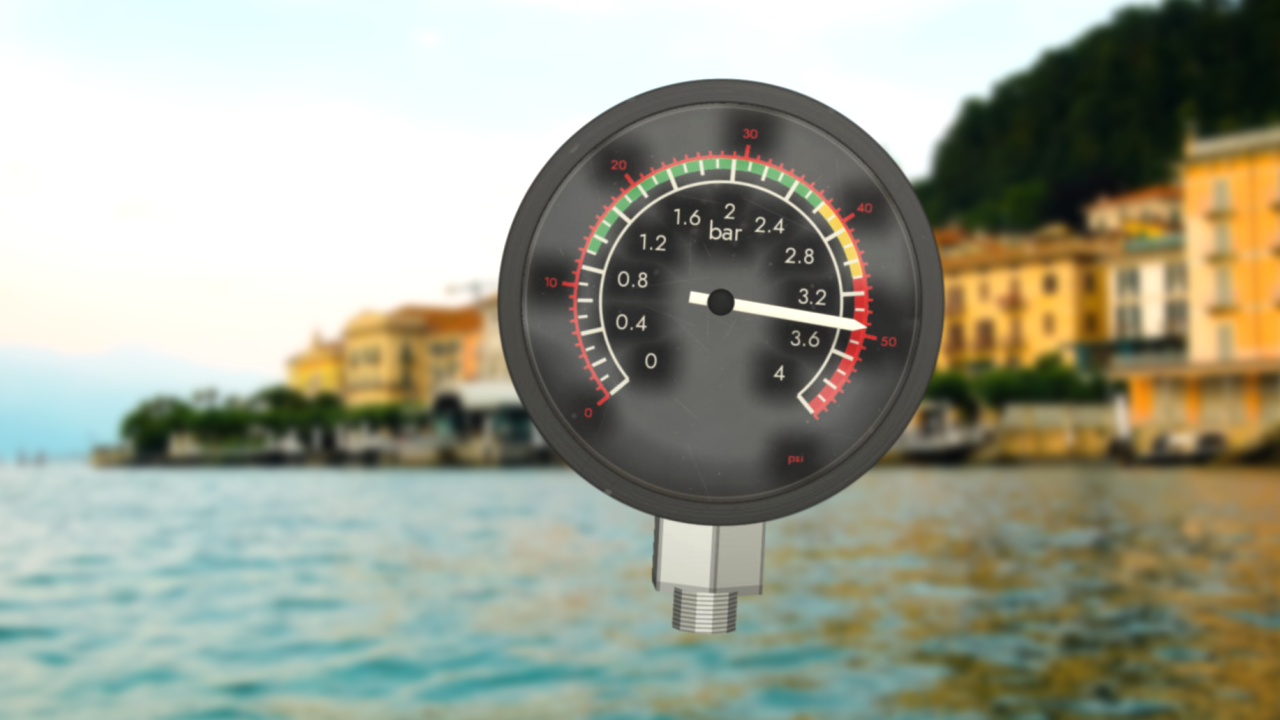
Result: 3.4 bar
